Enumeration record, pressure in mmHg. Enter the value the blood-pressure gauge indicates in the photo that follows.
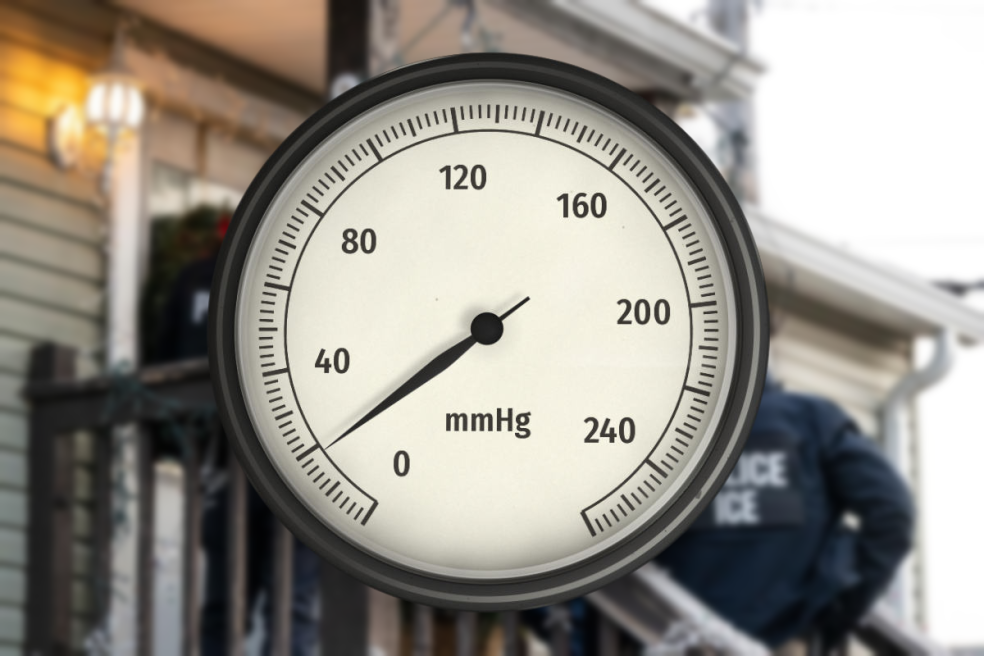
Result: 18 mmHg
